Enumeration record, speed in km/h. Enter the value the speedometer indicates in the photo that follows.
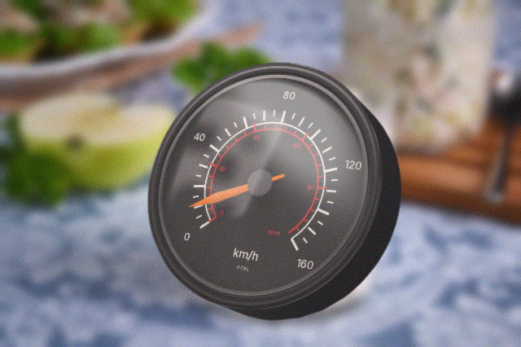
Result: 10 km/h
